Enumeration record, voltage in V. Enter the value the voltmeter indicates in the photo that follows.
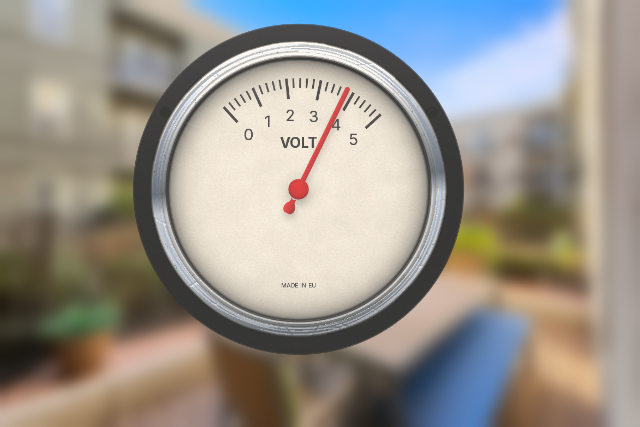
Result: 3.8 V
